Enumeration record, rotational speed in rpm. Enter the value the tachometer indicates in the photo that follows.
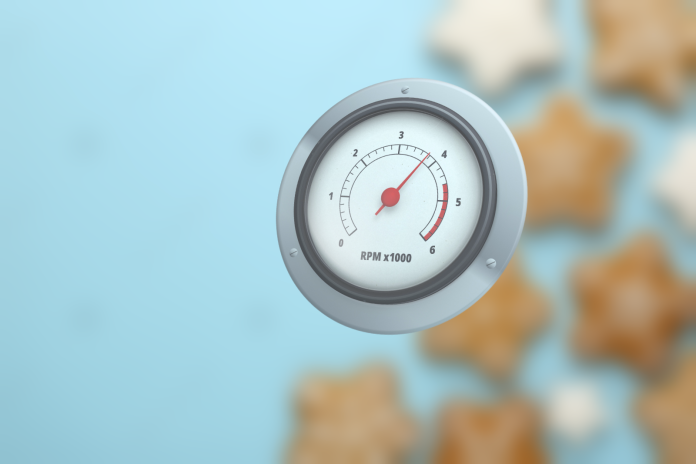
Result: 3800 rpm
